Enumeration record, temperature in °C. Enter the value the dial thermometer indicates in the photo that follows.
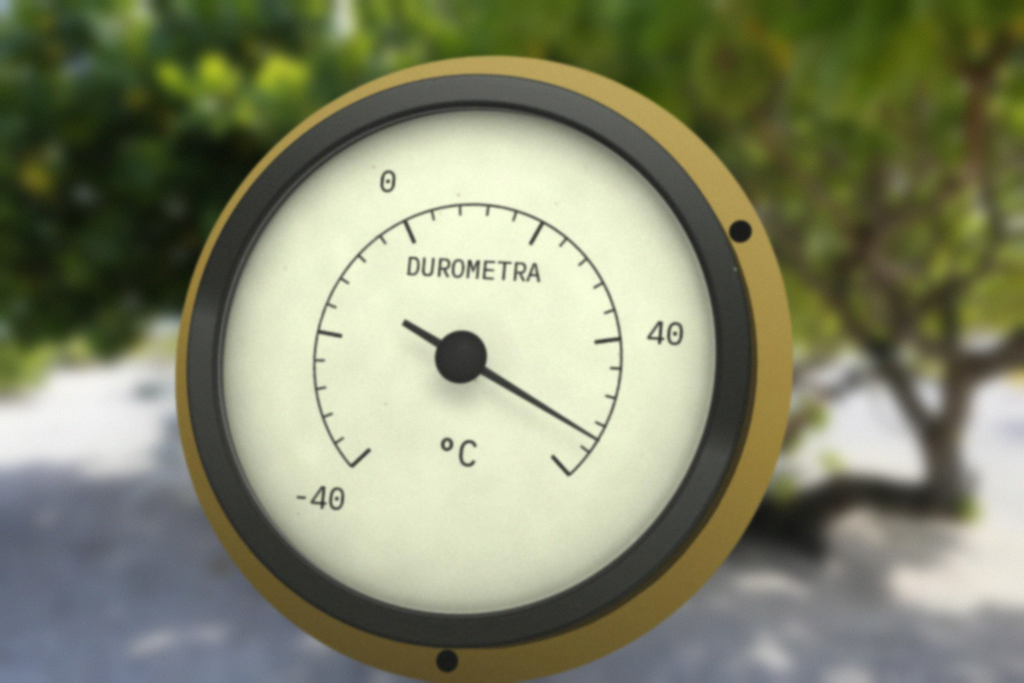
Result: 54 °C
